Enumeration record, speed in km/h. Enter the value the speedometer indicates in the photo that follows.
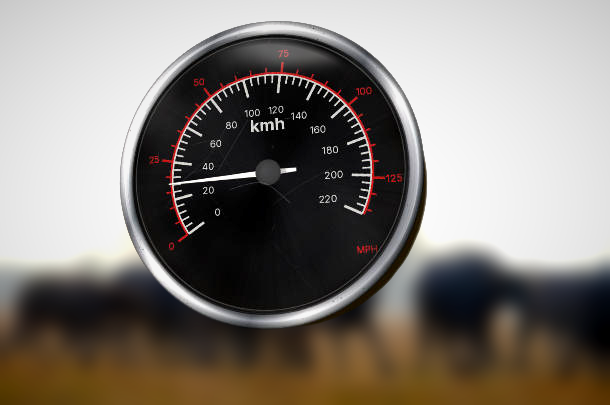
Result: 28 km/h
